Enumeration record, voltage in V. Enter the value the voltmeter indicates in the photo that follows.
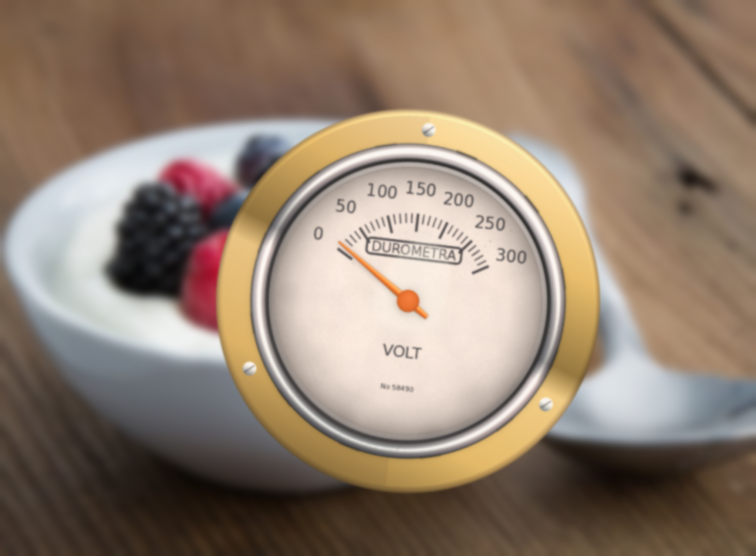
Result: 10 V
